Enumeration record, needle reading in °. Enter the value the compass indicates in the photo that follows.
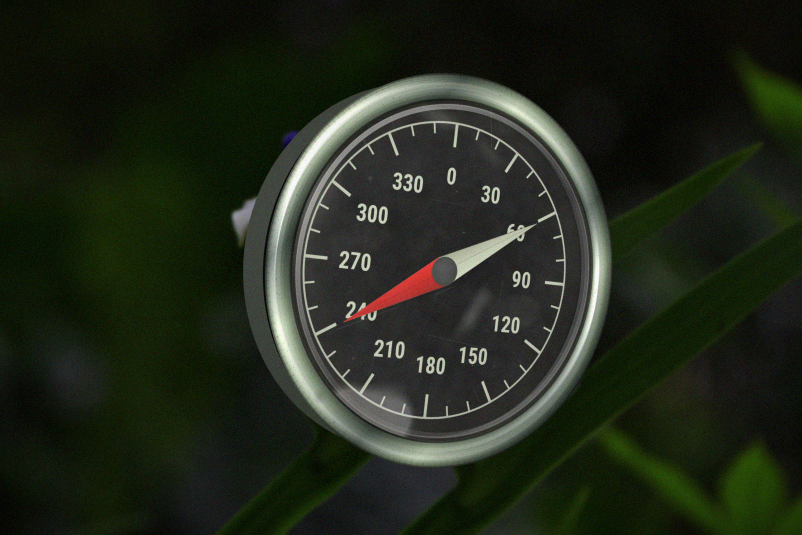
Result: 240 °
